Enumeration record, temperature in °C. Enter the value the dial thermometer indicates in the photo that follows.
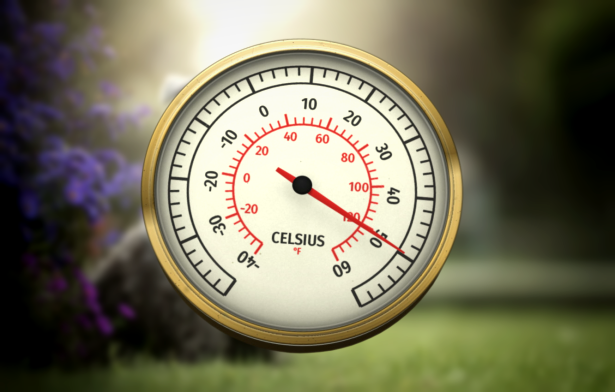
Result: 50 °C
